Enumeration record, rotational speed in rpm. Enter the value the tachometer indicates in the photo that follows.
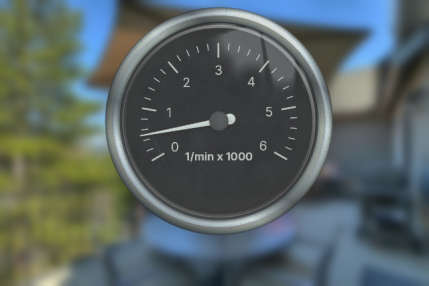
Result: 500 rpm
